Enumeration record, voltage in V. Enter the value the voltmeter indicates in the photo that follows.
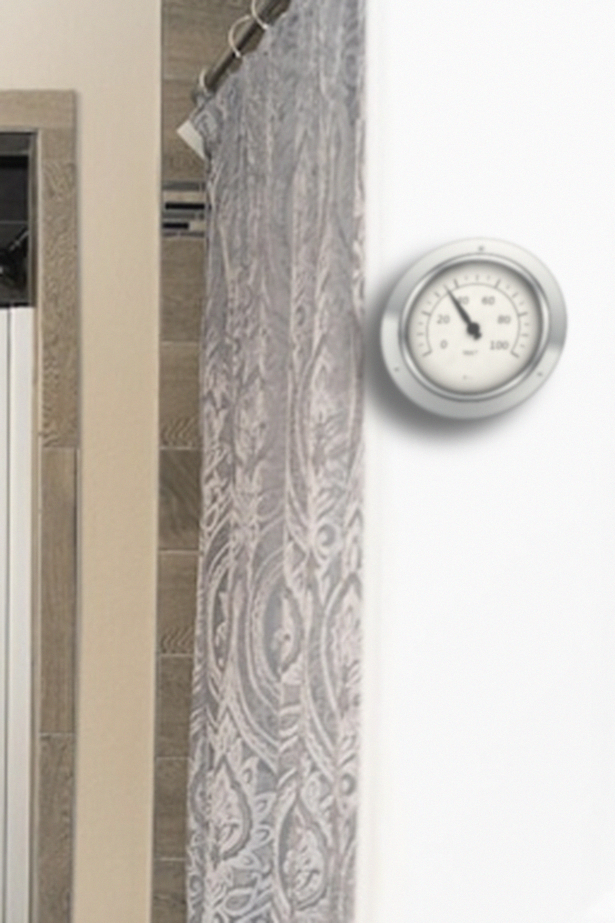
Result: 35 V
